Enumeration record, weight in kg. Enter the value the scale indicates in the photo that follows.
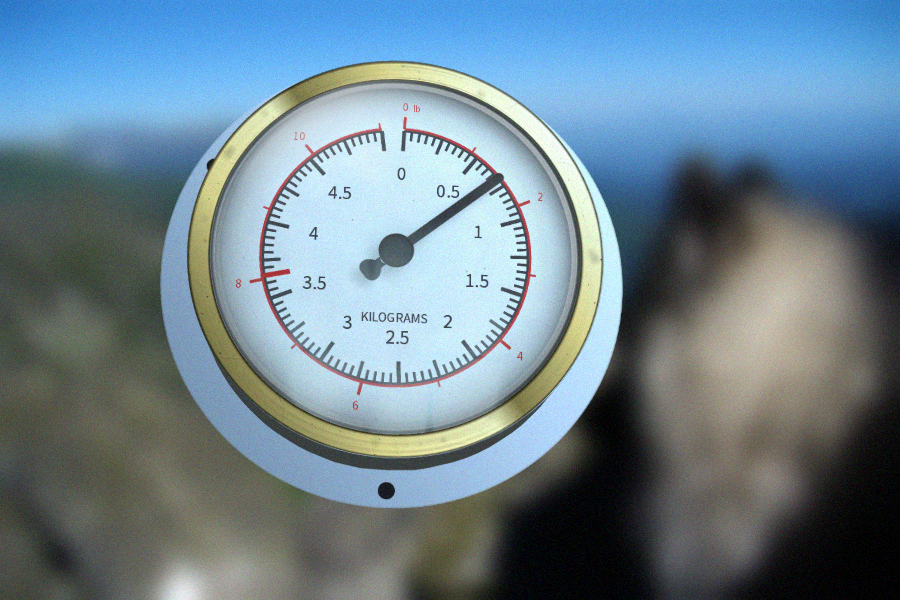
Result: 0.7 kg
